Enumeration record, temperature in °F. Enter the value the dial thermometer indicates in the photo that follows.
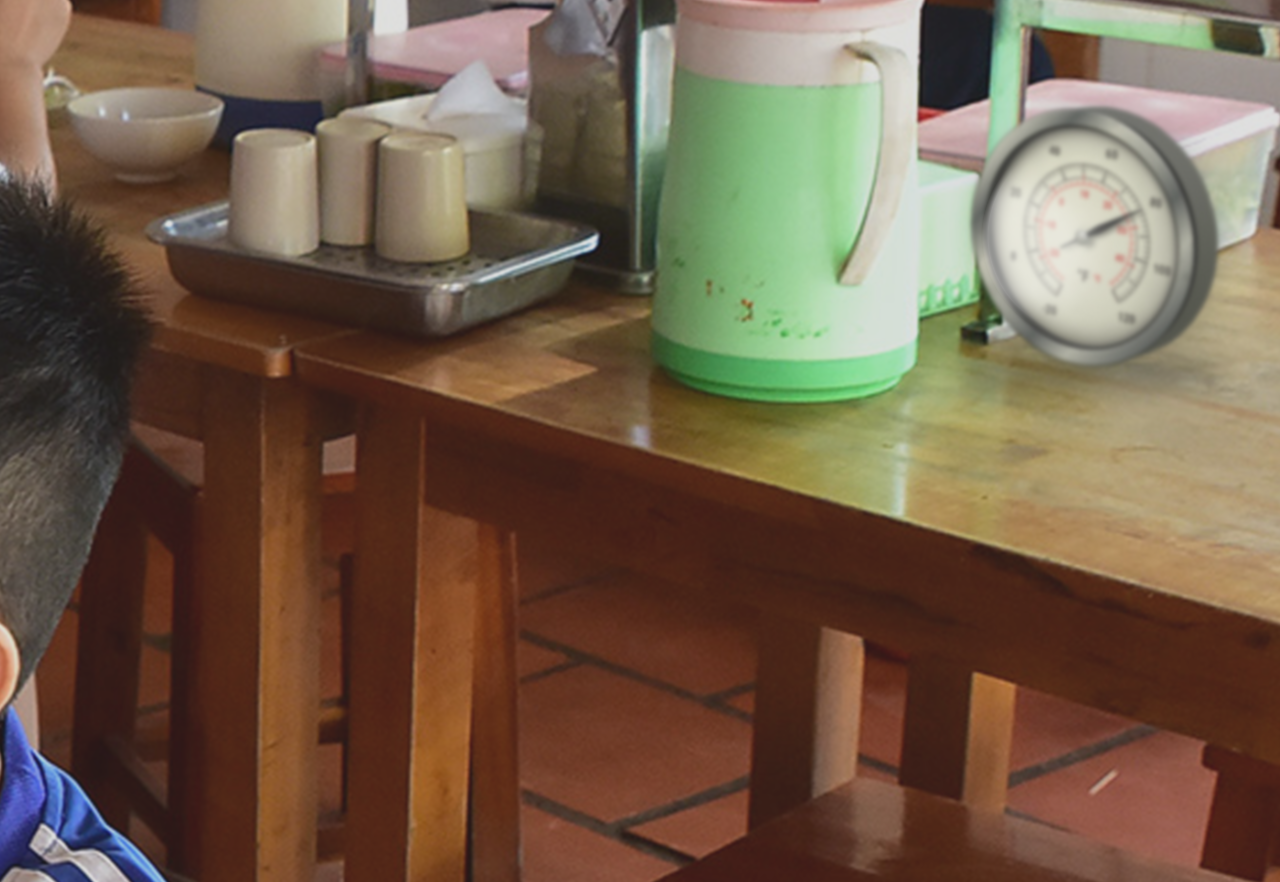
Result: 80 °F
